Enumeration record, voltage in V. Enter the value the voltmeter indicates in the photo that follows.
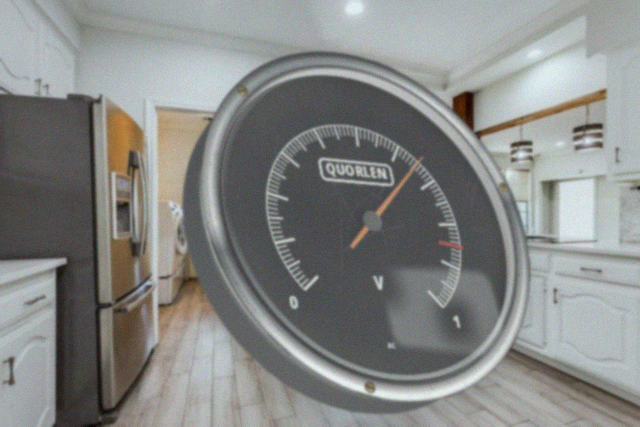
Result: 0.65 V
